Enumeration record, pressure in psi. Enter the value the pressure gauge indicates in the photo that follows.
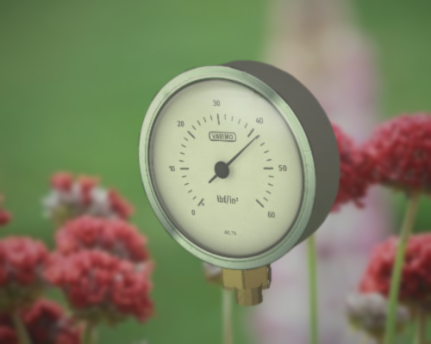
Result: 42 psi
